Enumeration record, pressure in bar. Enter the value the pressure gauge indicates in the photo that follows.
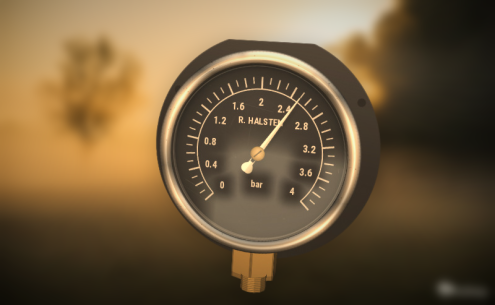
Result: 2.5 bar
